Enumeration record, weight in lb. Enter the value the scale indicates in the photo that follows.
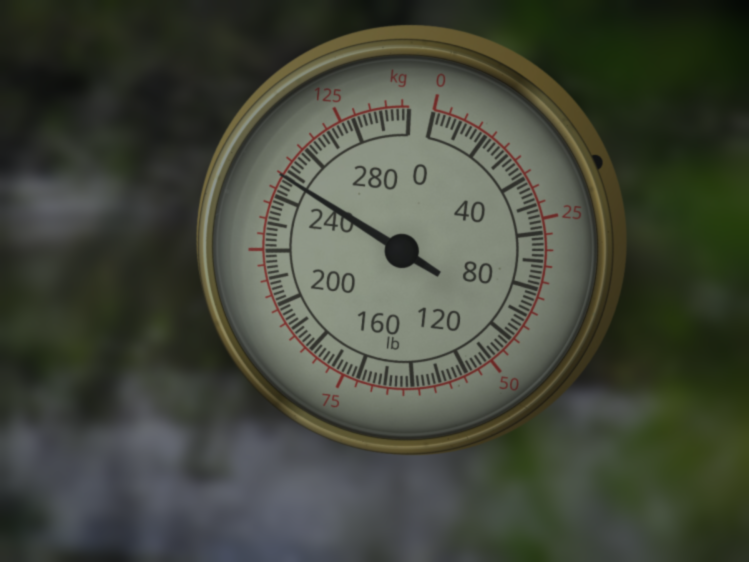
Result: 248 lb
